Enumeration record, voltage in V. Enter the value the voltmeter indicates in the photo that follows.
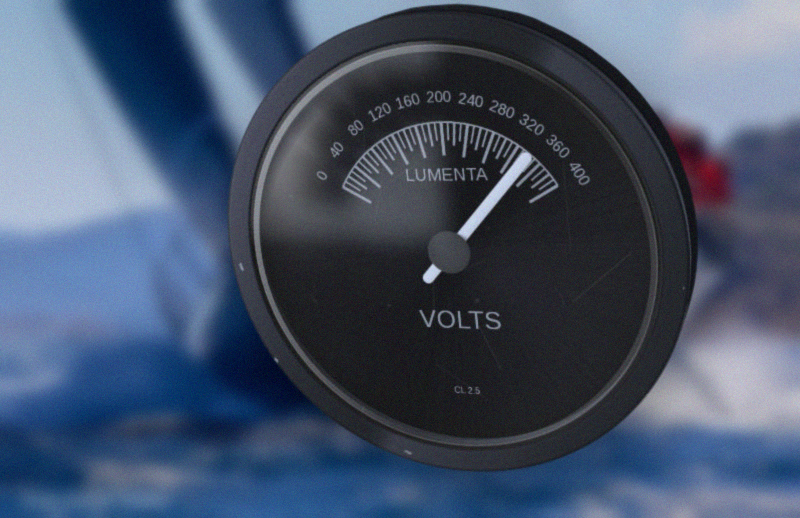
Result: 340 V
